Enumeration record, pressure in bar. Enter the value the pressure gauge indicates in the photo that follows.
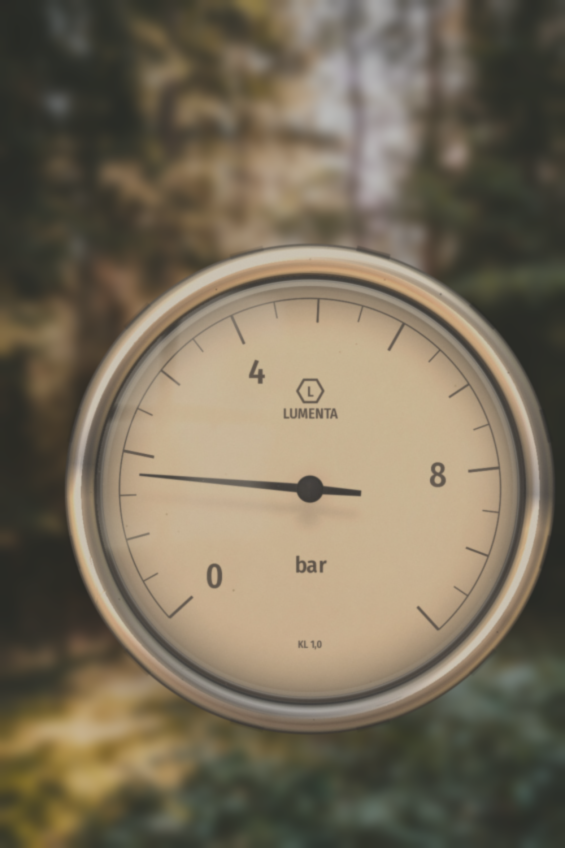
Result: 1.75 bar
